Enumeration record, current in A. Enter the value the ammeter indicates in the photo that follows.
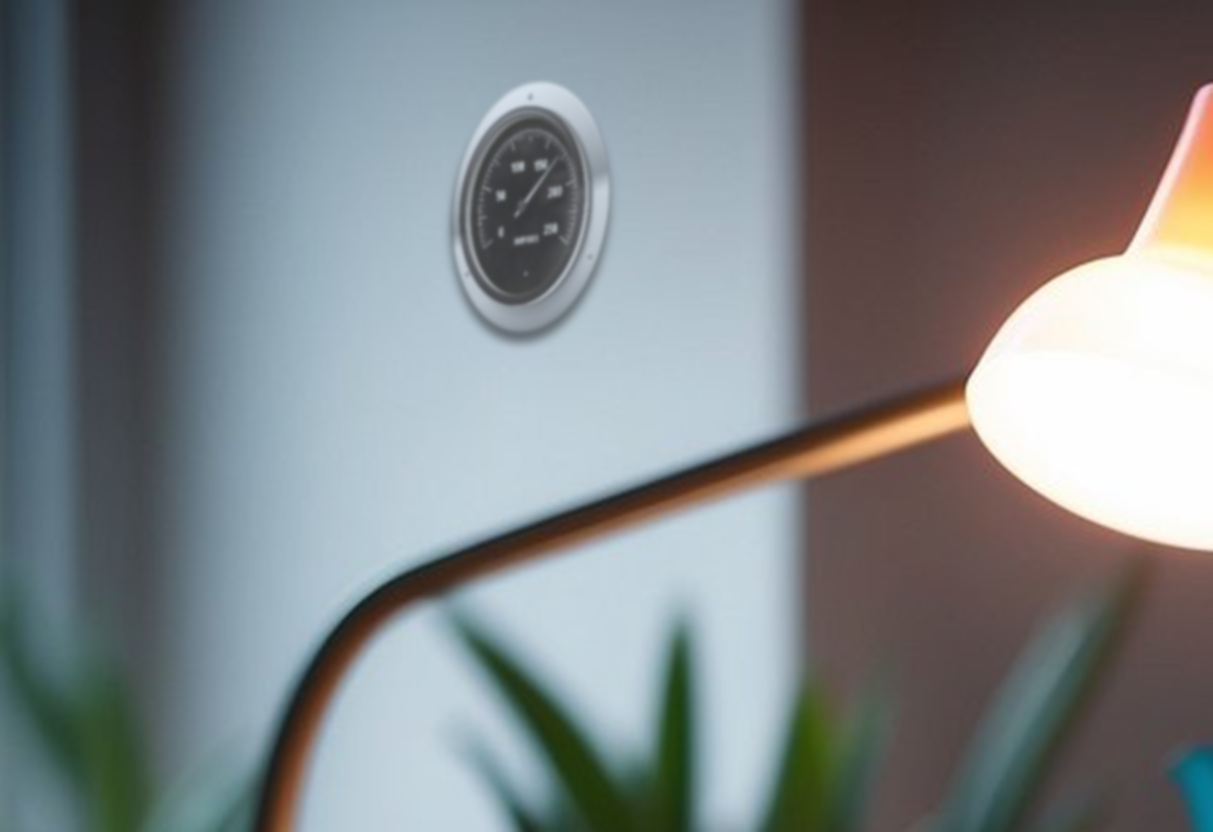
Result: 175 A
